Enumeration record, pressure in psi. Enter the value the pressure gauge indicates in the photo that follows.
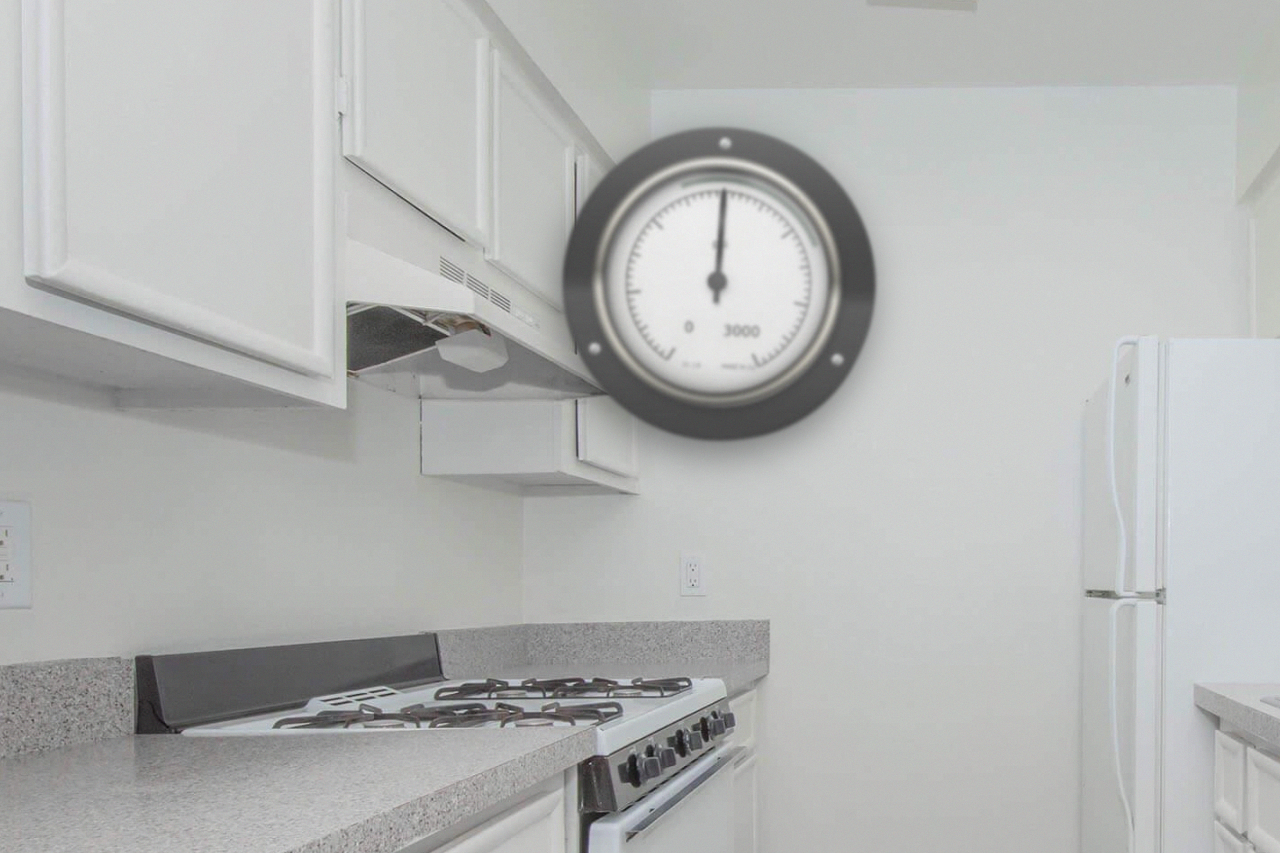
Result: 1500 psi
